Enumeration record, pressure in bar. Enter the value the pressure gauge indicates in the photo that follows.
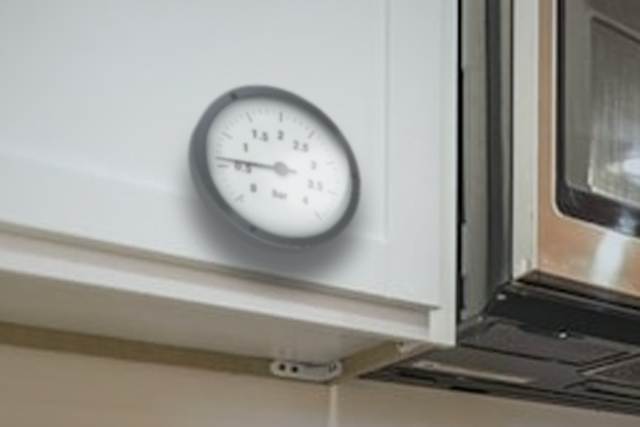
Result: 0.6 bar
